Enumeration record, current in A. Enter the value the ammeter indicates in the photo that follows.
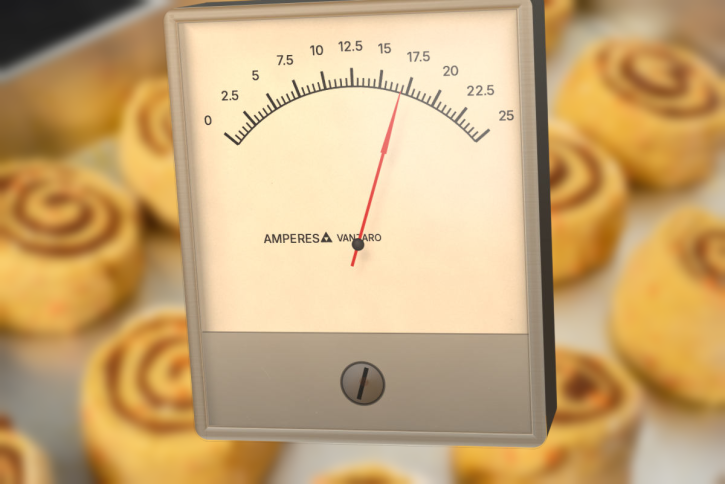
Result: 17 A
